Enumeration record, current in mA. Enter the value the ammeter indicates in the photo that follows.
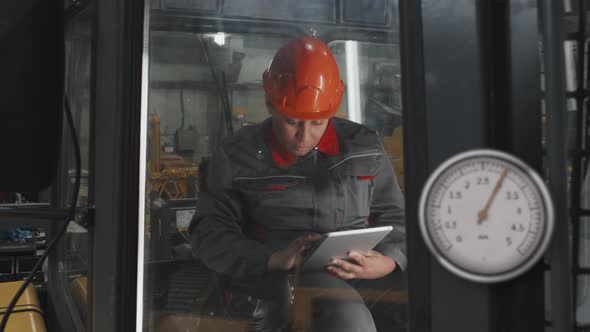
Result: 3 mA
